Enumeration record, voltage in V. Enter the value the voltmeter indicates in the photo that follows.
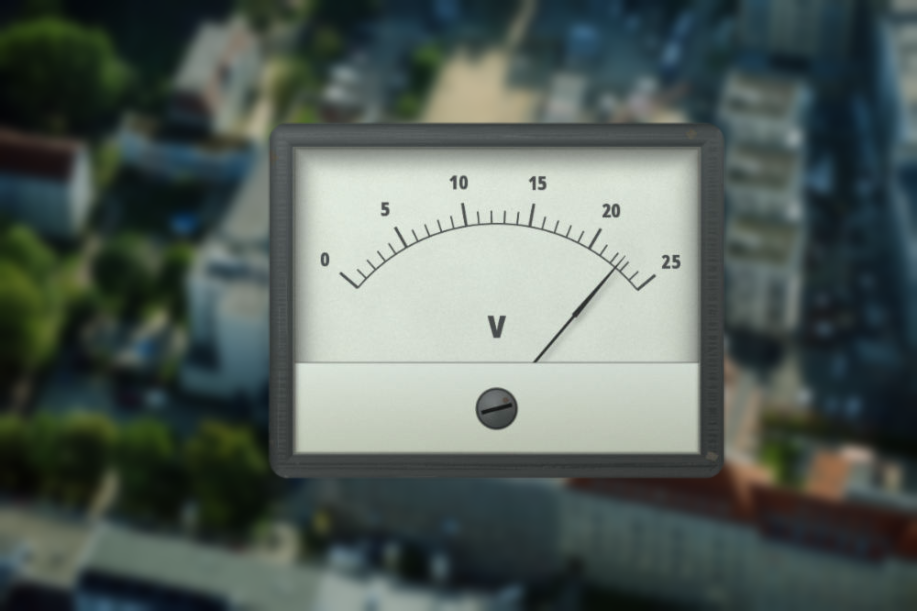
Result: 22.5 V
